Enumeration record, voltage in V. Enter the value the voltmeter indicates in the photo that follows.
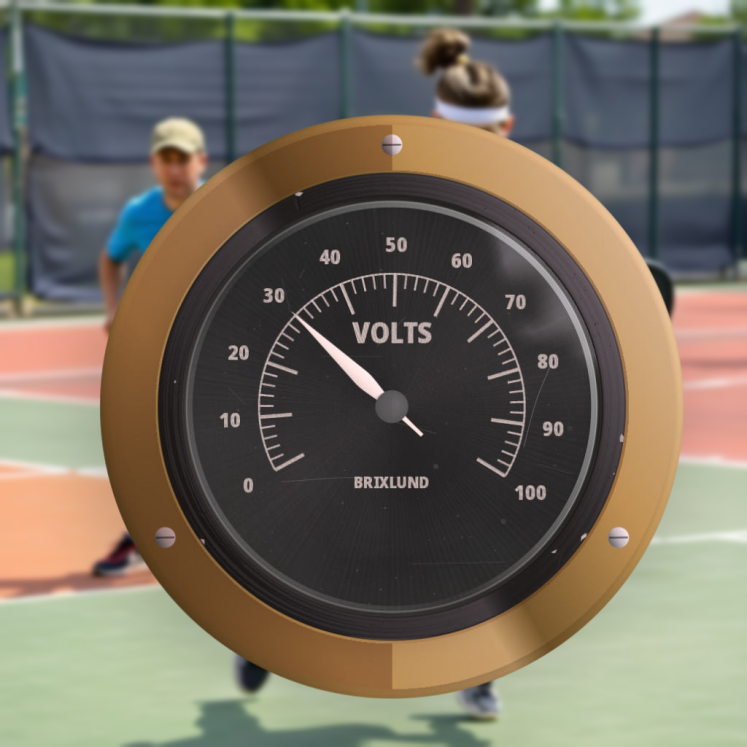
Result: 30 V
